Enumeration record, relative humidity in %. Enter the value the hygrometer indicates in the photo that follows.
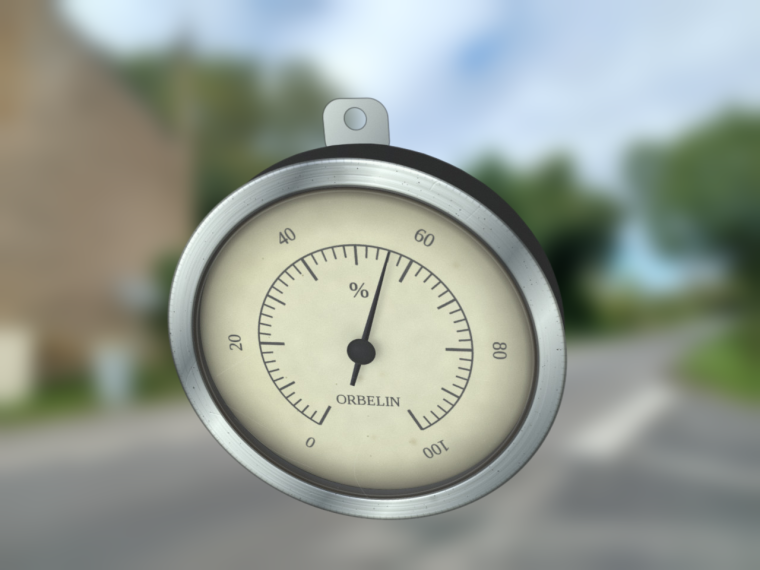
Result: 56 %
